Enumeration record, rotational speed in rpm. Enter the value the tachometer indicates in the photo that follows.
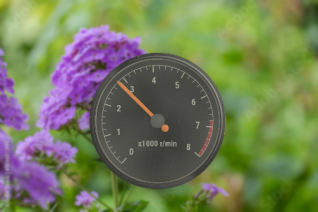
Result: 2800 rpm
